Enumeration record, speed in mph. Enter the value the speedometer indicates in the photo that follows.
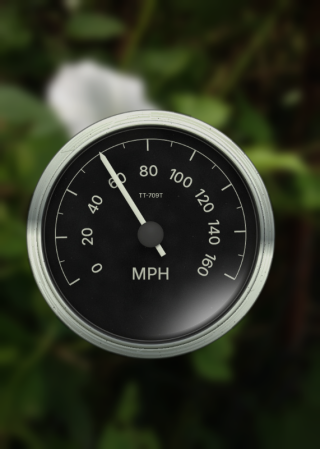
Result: 60 mph
